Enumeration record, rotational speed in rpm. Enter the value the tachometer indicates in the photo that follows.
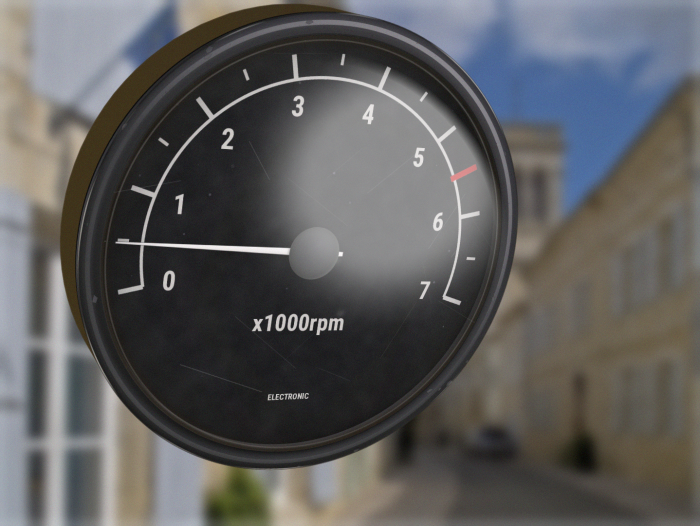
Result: 500 rpm
